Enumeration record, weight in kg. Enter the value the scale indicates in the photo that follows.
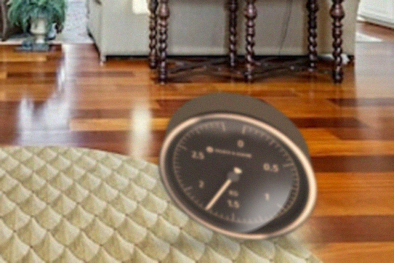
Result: 1.75 kg
